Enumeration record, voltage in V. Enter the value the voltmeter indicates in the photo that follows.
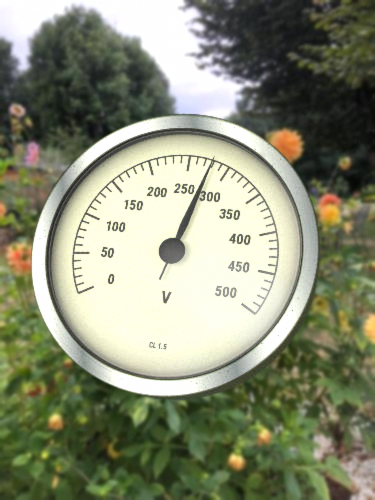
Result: 280 V
